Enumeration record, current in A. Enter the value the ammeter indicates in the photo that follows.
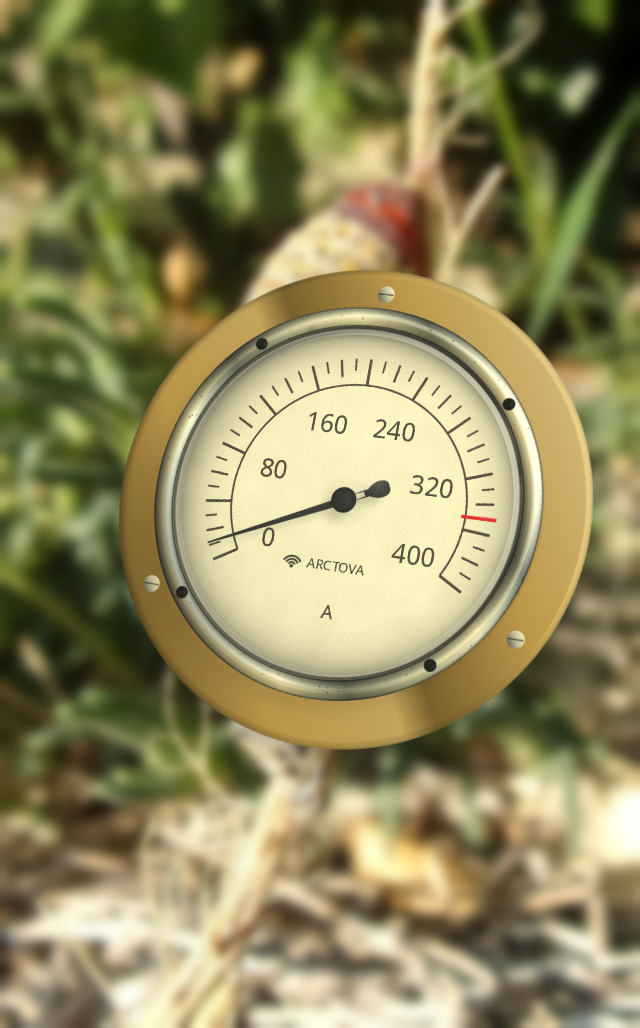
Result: 10 A
